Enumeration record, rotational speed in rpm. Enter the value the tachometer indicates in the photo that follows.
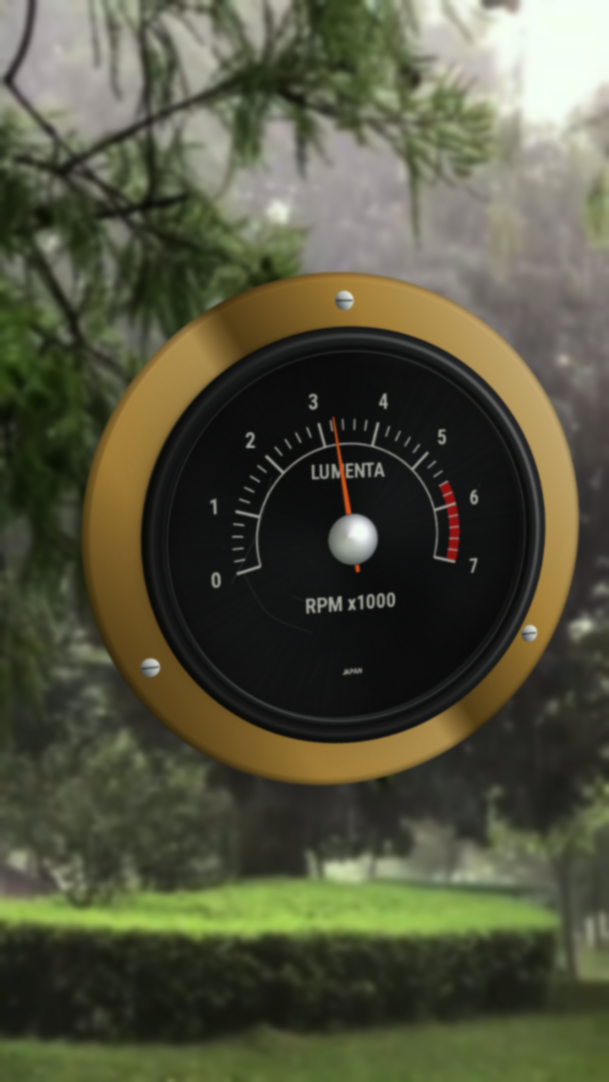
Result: 3200 rpm
